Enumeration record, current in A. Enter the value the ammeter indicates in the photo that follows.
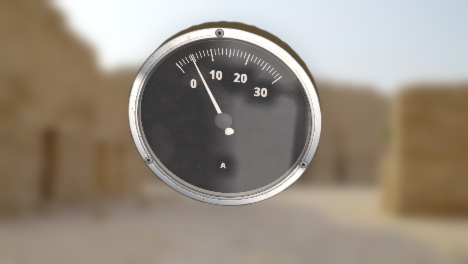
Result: 5 A
